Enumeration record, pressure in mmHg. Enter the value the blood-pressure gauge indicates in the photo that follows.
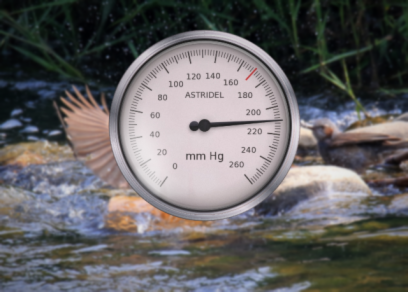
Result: 210 mmHg
